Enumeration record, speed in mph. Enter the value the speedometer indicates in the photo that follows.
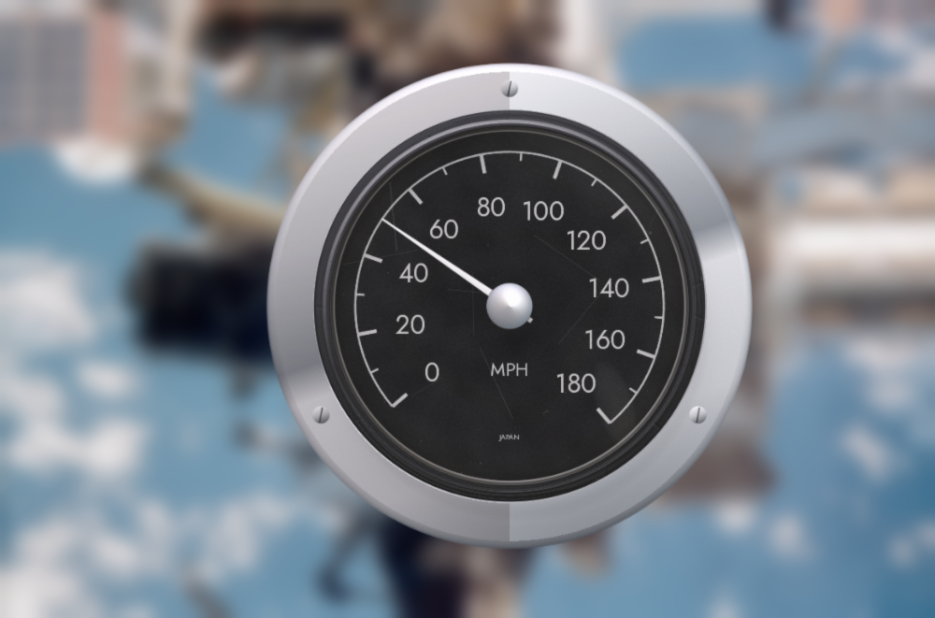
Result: 50 mph
